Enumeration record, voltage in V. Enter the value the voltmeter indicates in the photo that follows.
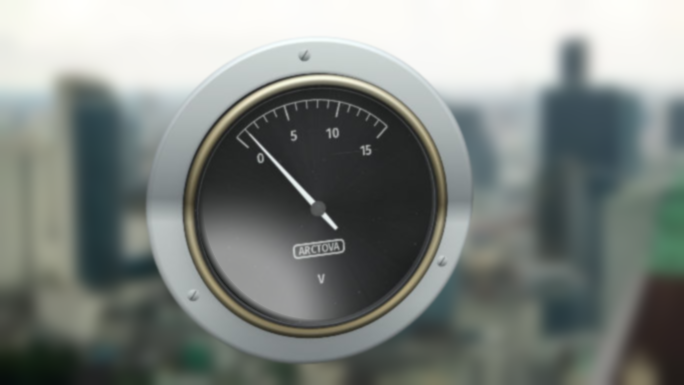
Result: 1 V
